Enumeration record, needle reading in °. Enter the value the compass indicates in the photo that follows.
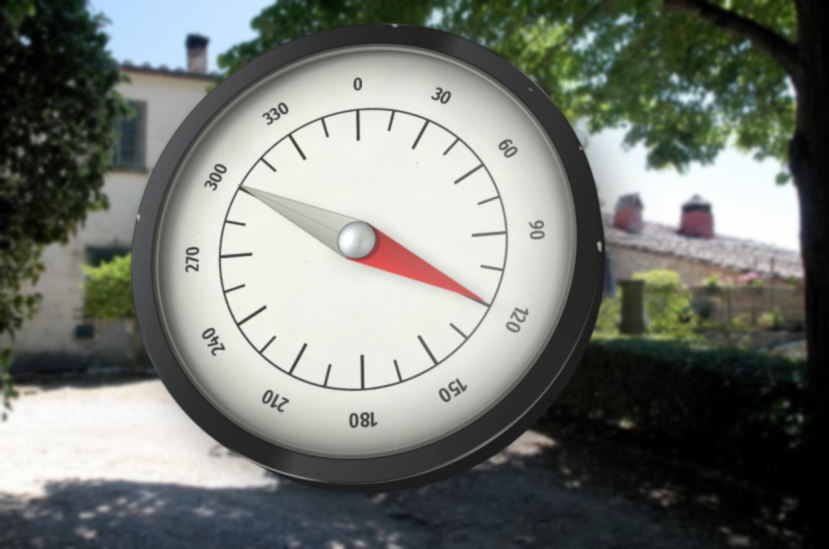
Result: 120 °
